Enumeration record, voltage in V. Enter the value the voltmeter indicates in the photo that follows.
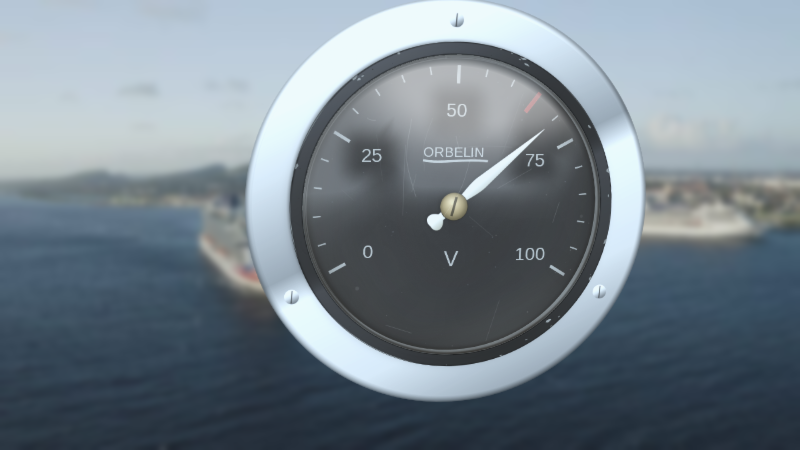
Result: 70 V
